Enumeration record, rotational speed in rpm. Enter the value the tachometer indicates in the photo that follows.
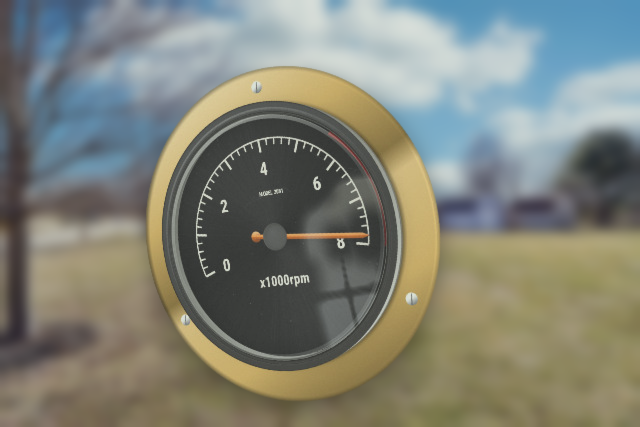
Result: 7800 rpm
